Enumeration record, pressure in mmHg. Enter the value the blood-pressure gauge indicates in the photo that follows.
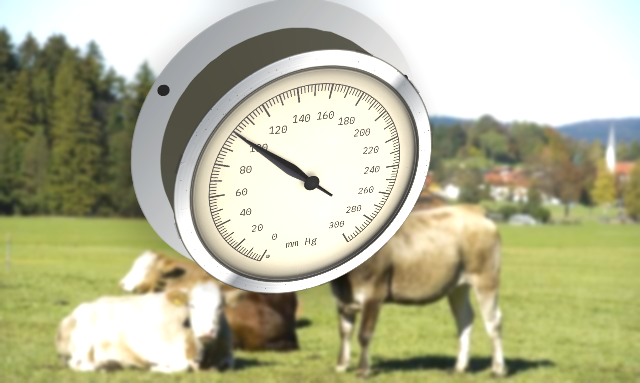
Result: 100 mmHg
